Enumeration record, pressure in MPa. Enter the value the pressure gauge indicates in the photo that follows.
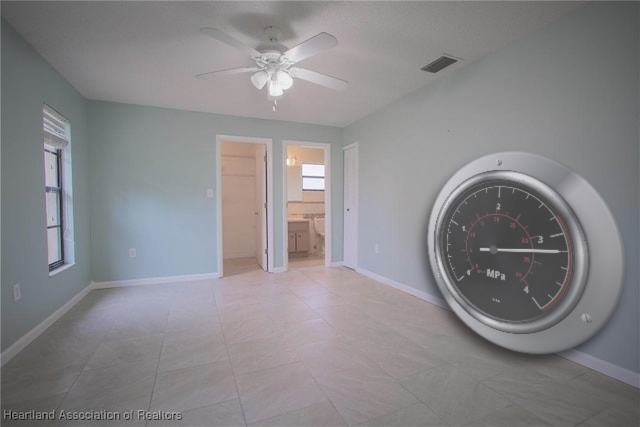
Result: 3.2 MPa
